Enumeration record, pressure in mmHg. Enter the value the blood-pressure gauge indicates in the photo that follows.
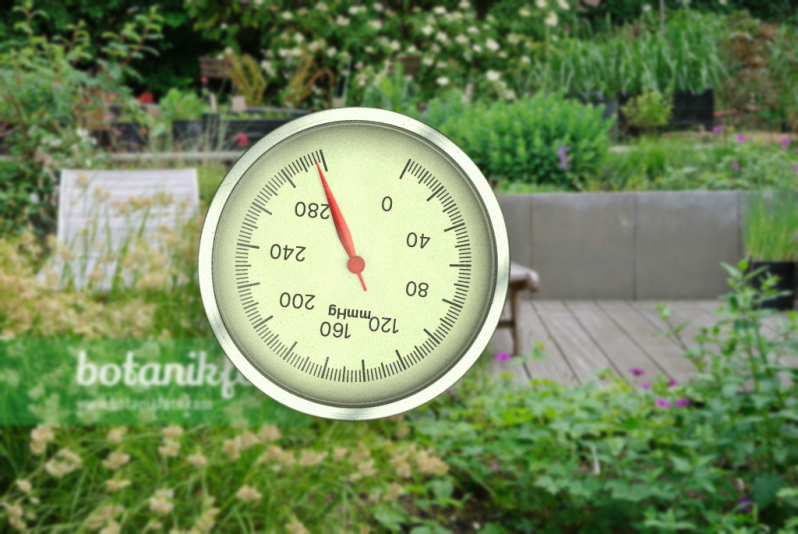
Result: 296 mmHg
